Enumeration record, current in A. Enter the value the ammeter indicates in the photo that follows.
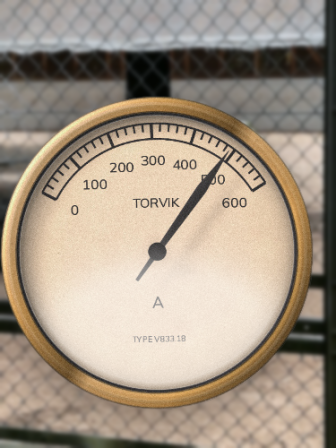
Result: 490 A
